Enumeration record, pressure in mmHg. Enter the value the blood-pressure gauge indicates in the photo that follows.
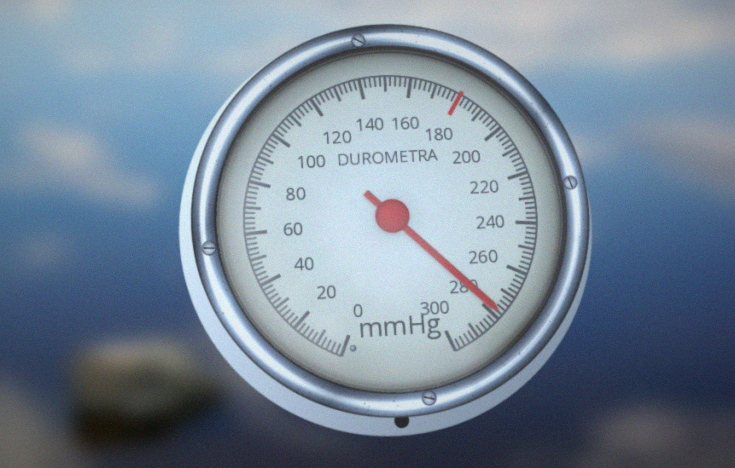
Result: 278 mmHg
